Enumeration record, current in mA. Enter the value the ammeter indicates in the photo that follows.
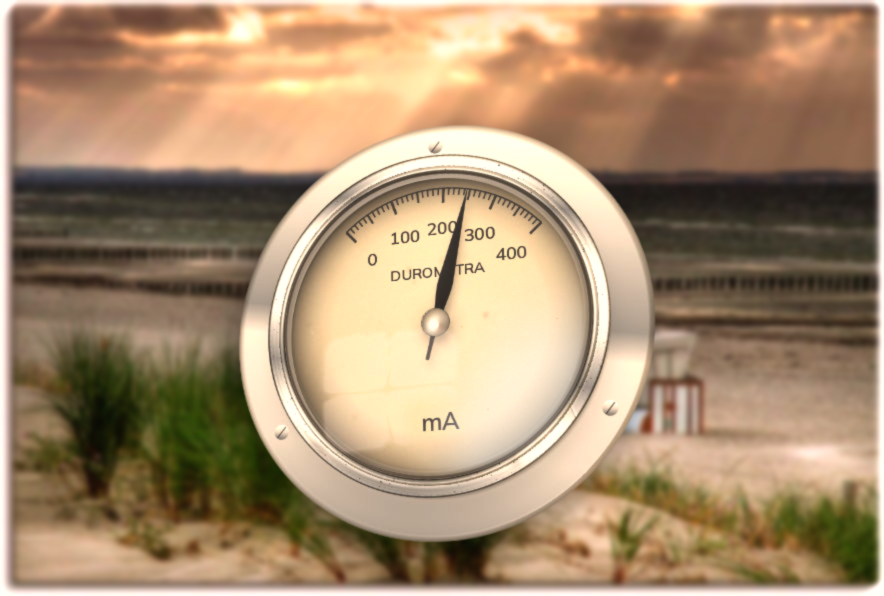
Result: 250 mA
